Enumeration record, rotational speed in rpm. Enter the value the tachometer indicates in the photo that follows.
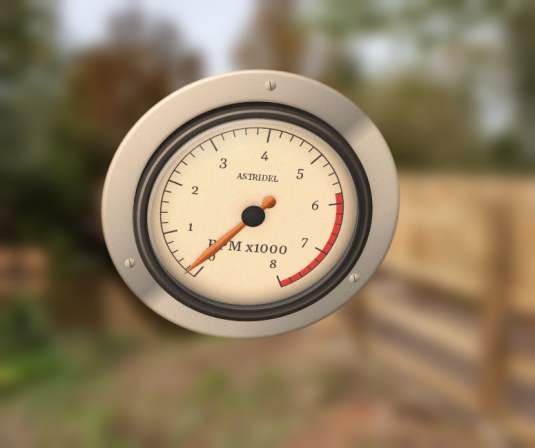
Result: 200 rpm
